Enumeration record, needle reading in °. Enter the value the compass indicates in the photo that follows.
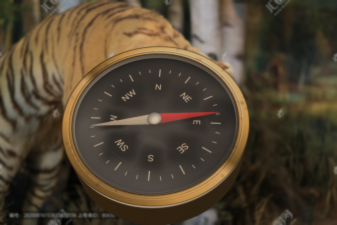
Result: 80 °
